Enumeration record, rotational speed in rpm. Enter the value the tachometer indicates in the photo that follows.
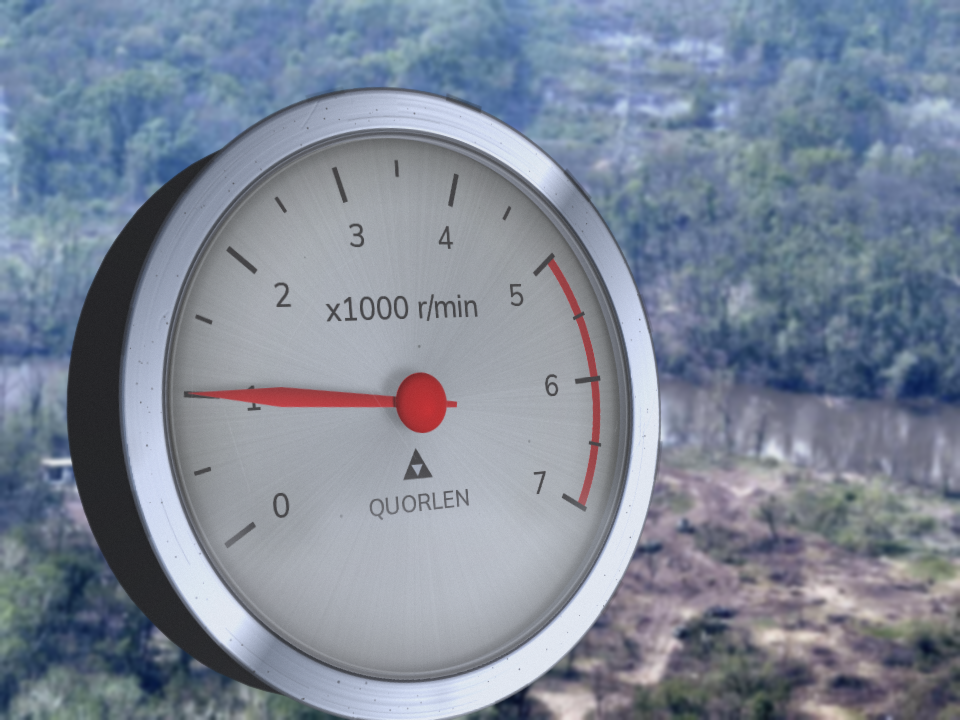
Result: 1000 rpm
